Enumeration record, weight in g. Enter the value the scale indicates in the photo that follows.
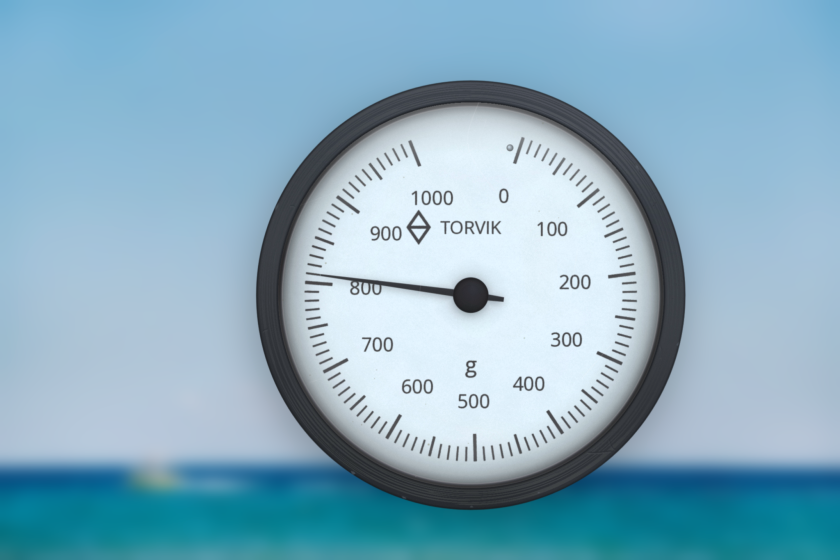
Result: 810 g
